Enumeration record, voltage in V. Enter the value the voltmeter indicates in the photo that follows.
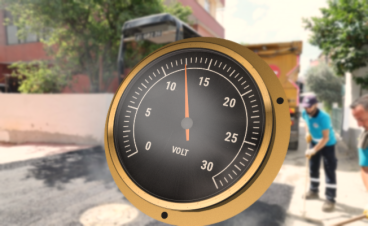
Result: 12.5 V
